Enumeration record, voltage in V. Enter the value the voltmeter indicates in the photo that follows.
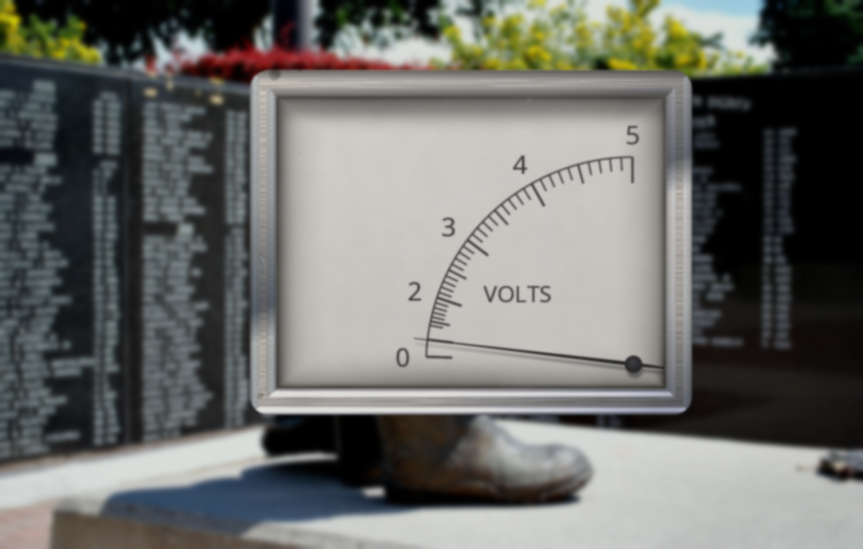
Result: 1 V
